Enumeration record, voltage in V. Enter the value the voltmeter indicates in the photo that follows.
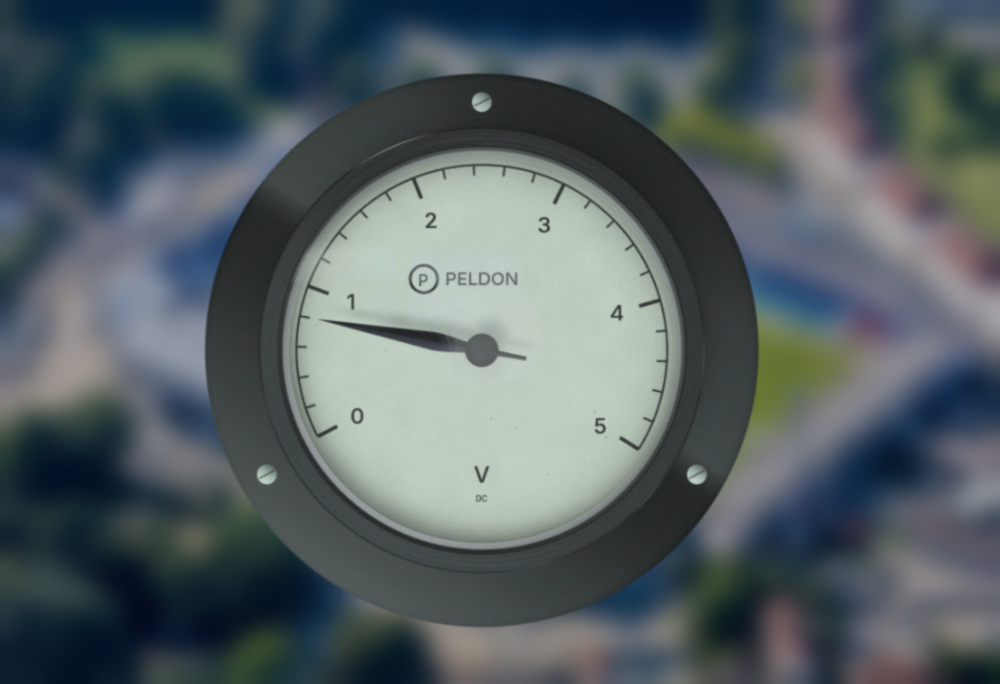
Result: 0.8 V
